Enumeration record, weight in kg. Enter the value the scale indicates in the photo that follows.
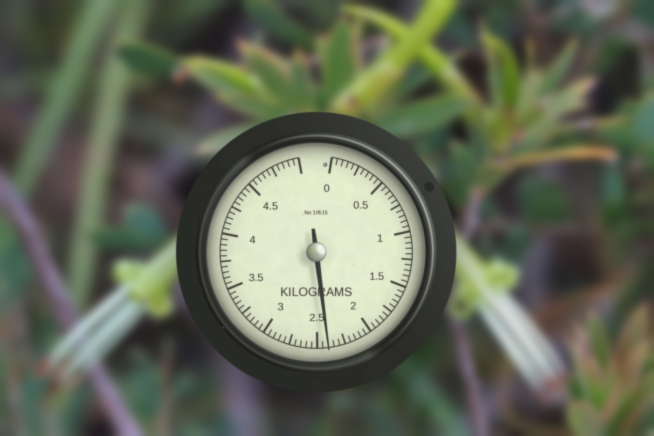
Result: 2.4 kg
